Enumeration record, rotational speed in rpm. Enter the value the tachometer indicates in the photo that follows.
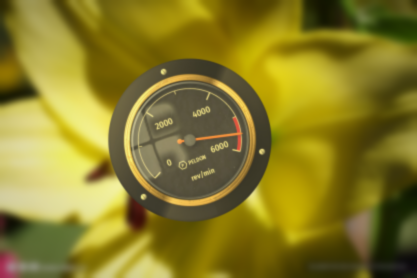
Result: 5500 rpm
